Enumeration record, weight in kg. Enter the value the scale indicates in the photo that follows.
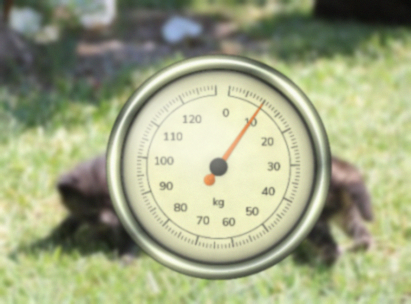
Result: 10 kg
